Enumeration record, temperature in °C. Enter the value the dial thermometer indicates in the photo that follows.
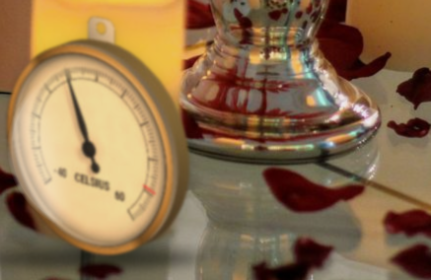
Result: 0 °C
